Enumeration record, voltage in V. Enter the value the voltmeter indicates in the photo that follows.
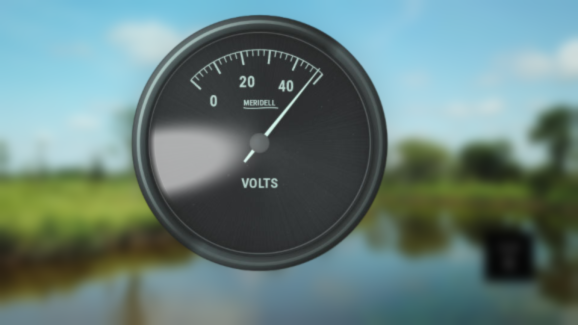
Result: 48 V
